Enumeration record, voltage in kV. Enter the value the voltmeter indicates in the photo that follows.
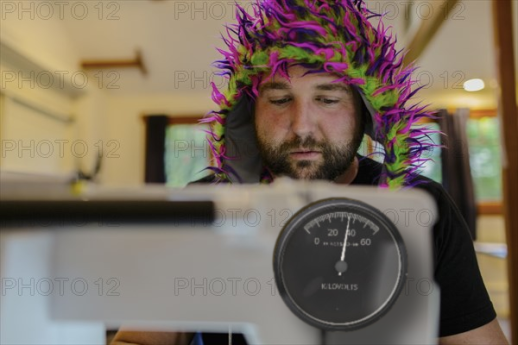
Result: 35 kV
